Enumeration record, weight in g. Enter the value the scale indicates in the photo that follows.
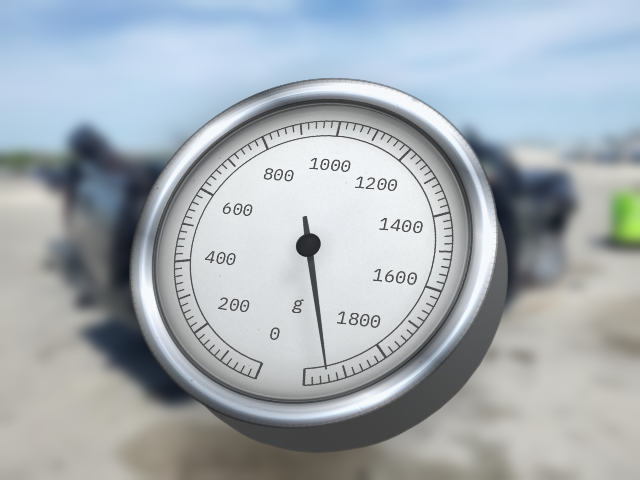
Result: 1940 g
